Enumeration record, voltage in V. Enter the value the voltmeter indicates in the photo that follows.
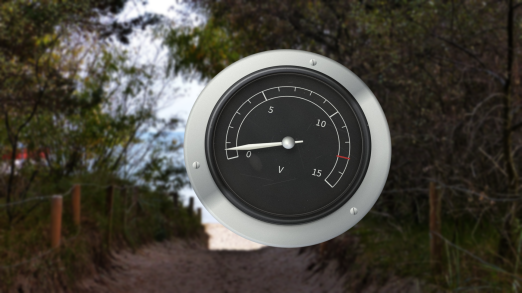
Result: 0.5 V
